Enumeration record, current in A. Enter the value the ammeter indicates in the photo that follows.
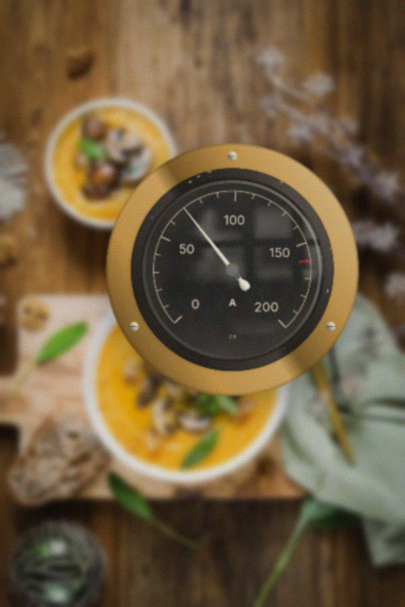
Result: 70 A
